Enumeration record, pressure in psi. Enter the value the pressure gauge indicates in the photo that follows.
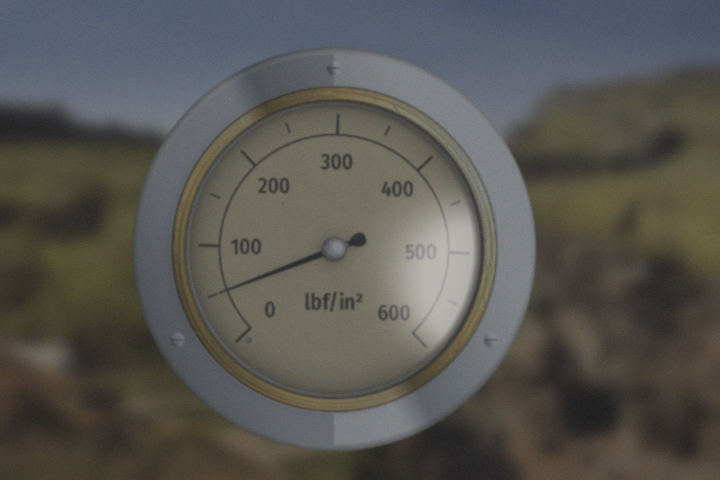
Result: 50 psi
